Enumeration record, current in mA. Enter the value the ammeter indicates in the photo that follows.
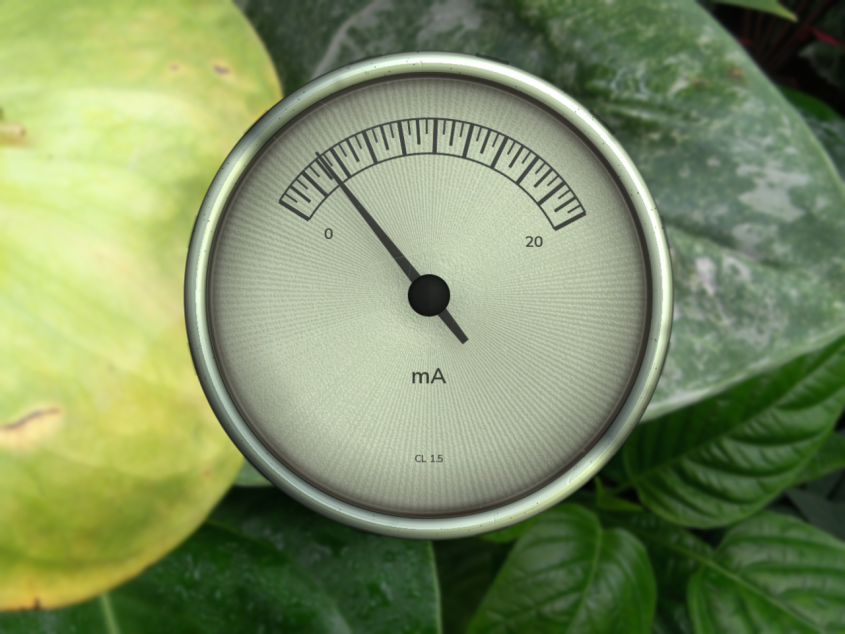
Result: 3.25 mA
